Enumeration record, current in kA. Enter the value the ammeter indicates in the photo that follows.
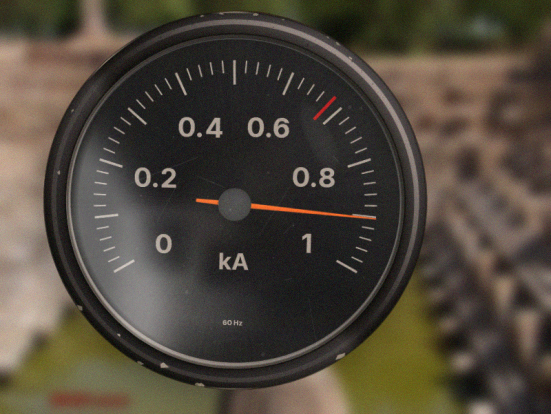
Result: 0.9 kA
